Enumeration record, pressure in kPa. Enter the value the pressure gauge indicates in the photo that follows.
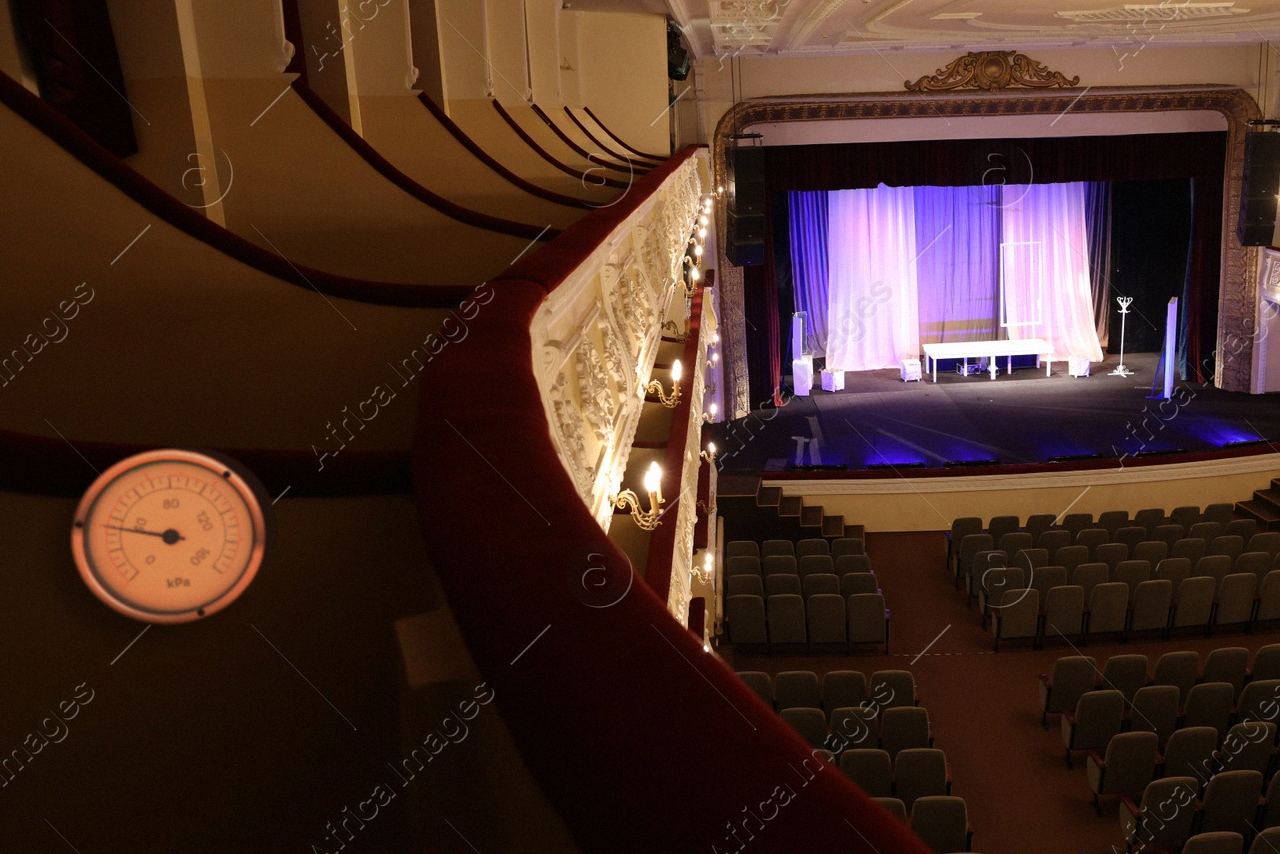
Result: 35 kPa
